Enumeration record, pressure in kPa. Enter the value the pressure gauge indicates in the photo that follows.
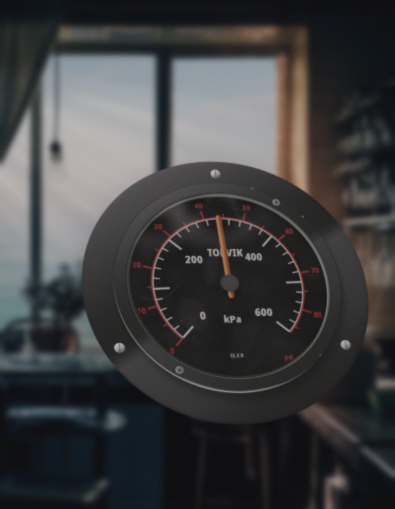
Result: 300 kPa
